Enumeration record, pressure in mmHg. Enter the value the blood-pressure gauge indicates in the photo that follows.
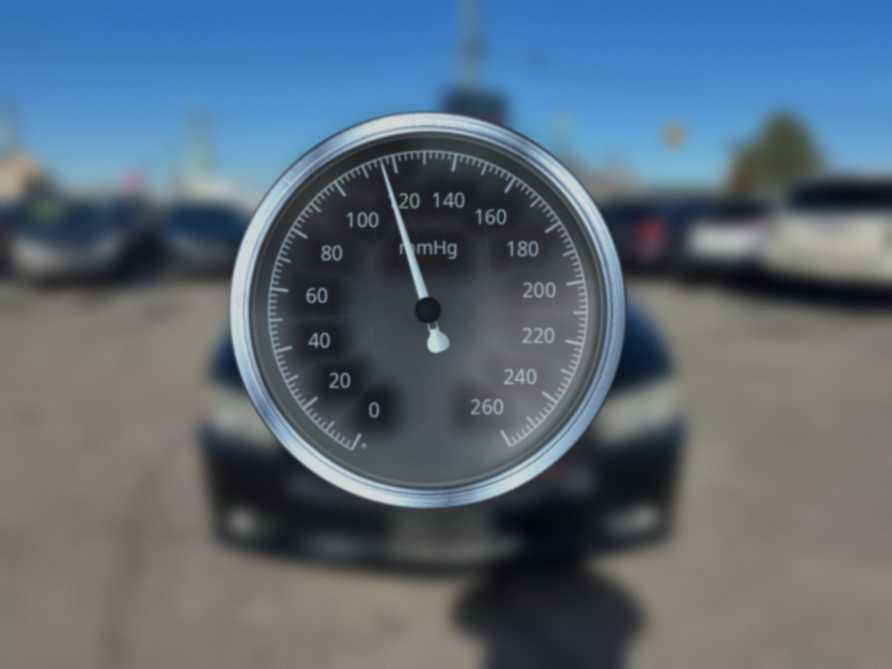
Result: 116 mmHg
